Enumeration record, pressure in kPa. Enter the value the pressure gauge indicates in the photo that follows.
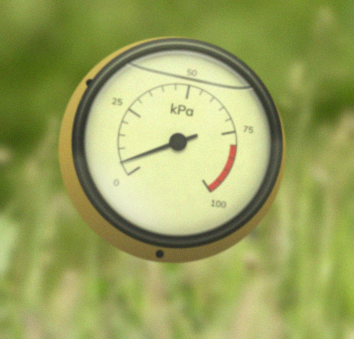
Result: 5 kPa
